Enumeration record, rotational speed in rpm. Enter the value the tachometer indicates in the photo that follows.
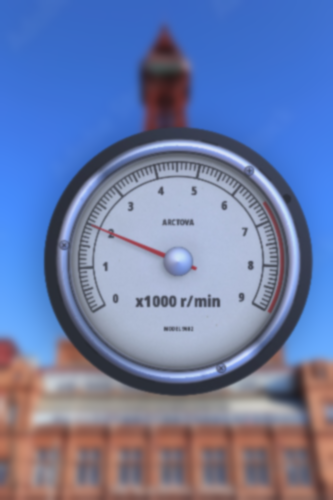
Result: 2000 rpm
